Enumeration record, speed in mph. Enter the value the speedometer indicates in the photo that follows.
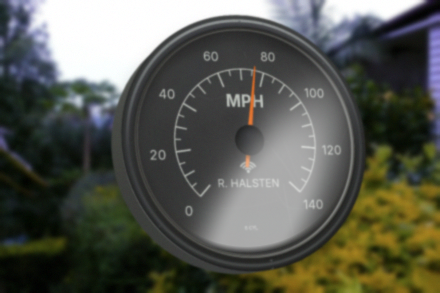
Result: 75 mph
